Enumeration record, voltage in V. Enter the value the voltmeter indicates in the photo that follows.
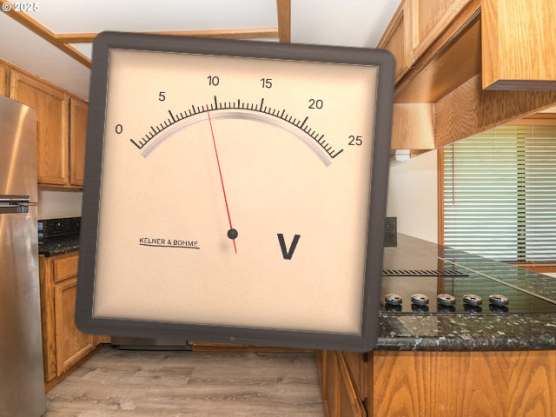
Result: 9 V
